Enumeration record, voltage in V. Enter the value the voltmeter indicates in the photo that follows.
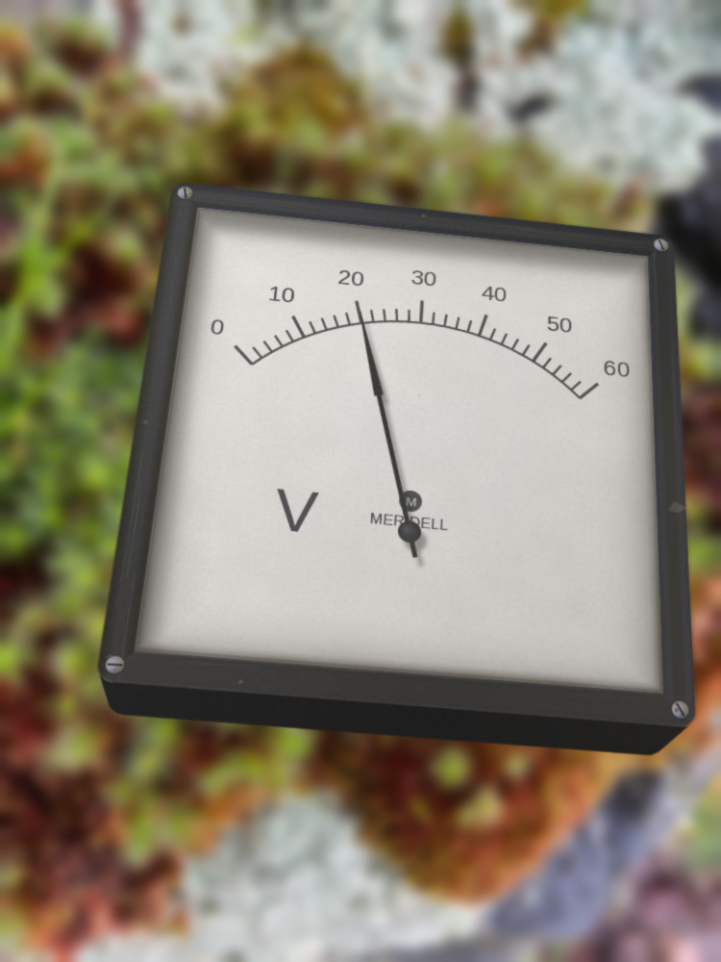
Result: 20 V
